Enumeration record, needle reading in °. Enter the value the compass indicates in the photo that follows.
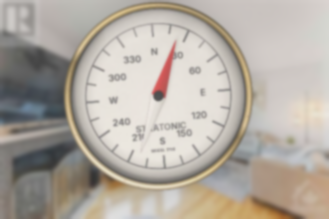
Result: 22.5 °
